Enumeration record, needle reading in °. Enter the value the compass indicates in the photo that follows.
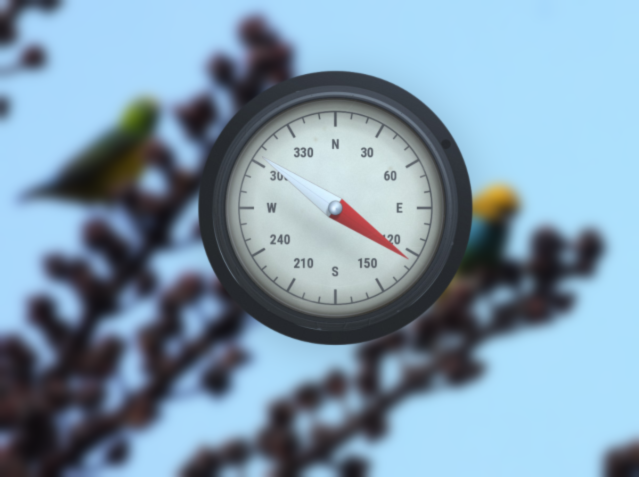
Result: 125 °
